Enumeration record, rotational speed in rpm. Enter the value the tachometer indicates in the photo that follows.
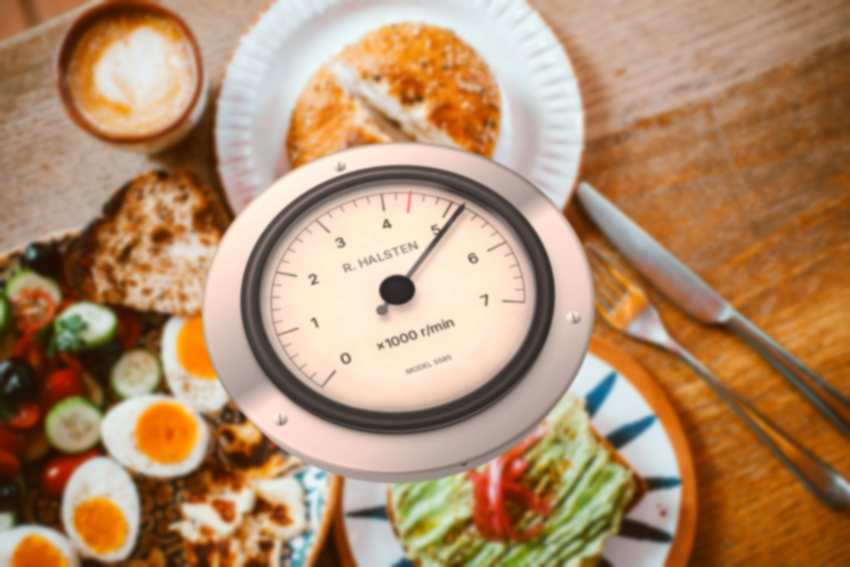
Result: 5200 rpm
